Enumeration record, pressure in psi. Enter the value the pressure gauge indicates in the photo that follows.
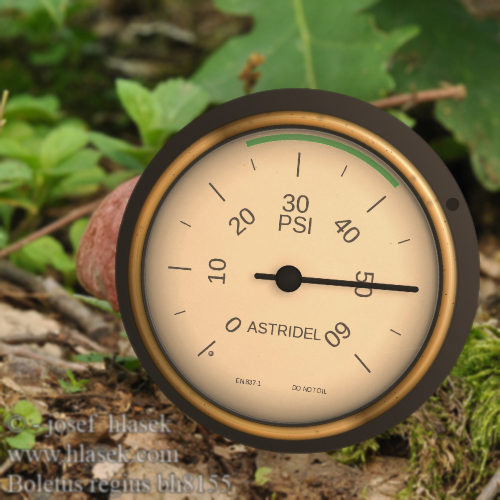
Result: 50 psi
